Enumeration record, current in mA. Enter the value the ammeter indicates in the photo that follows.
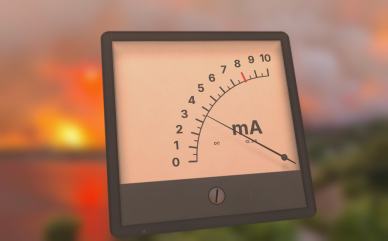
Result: 3.5 mA
